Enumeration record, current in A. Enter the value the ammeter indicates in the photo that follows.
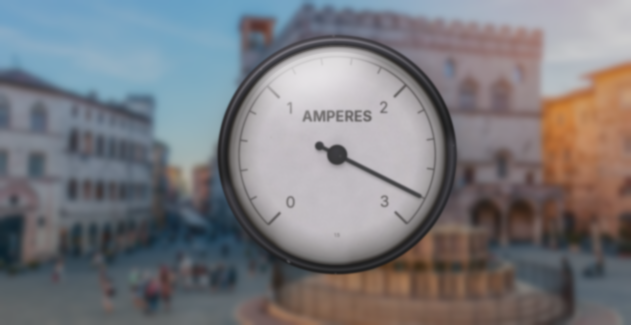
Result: 2.8 A
